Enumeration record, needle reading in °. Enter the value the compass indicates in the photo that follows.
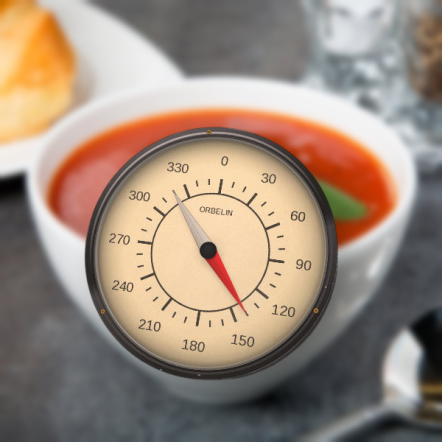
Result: 140 °
